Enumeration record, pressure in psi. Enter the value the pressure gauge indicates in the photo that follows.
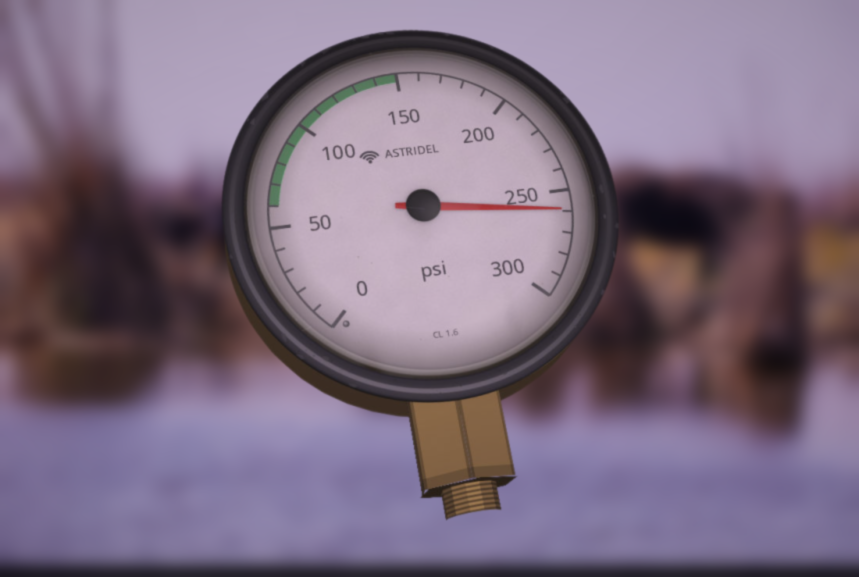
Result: 260 psi
